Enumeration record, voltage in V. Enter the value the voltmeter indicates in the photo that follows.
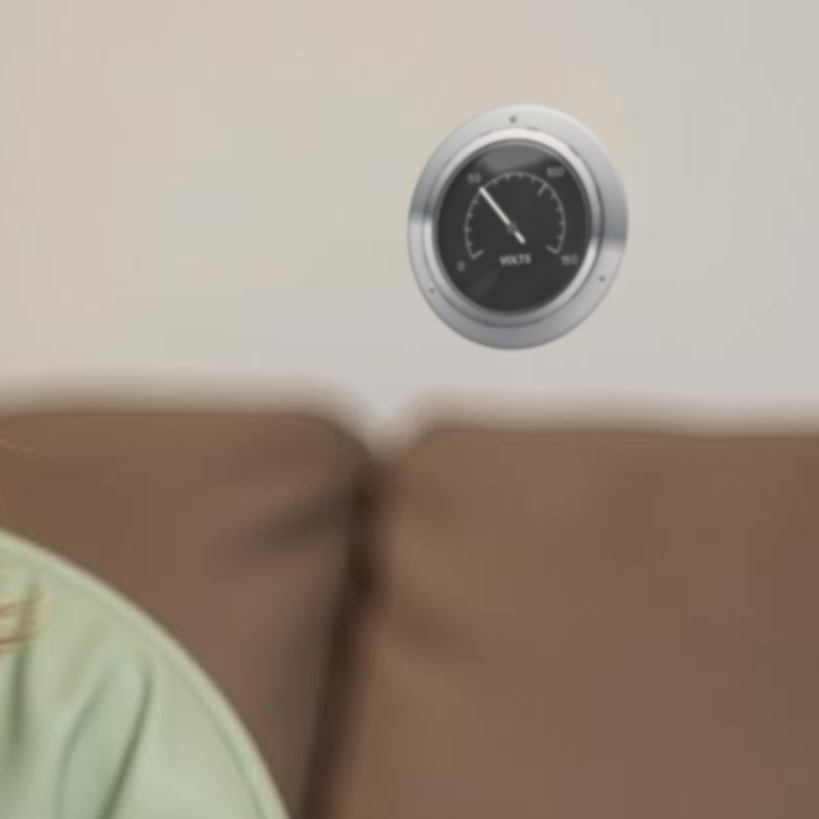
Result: 50 V
